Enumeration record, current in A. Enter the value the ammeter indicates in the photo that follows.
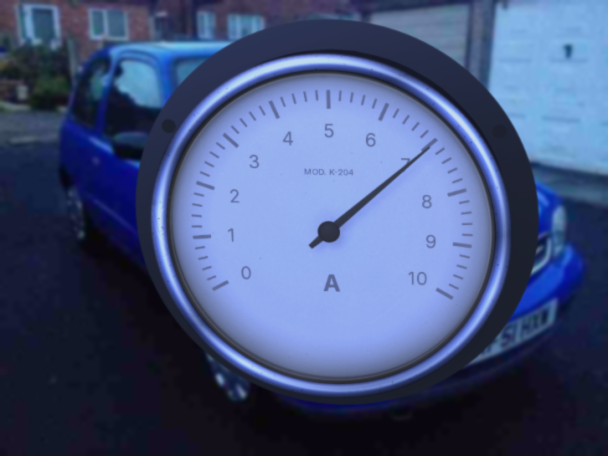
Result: 7 A
